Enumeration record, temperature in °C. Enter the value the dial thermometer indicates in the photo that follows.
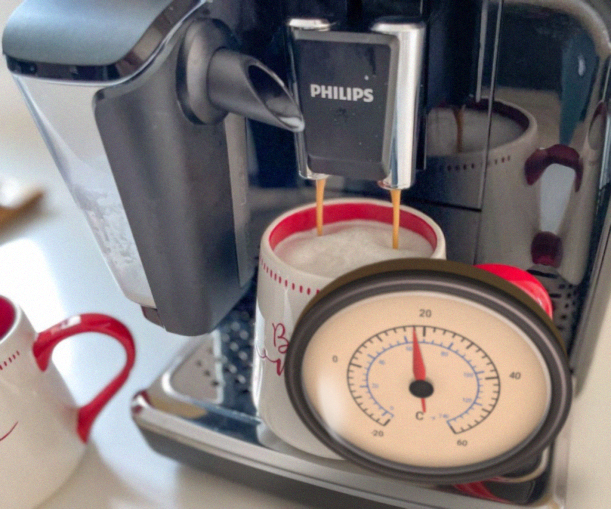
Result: 18 °C
